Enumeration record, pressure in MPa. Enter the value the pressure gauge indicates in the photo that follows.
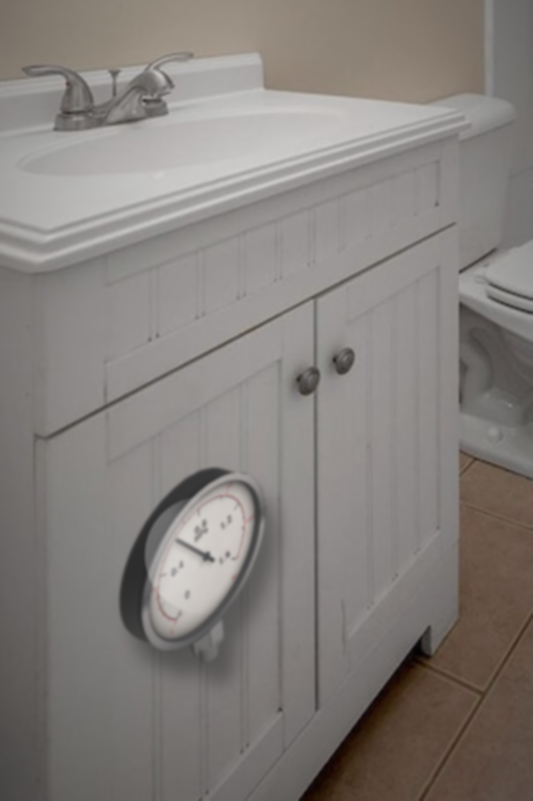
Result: 0.6 MPa
